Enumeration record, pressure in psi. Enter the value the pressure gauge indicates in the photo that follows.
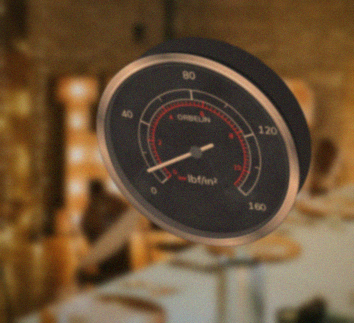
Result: 10 psi
